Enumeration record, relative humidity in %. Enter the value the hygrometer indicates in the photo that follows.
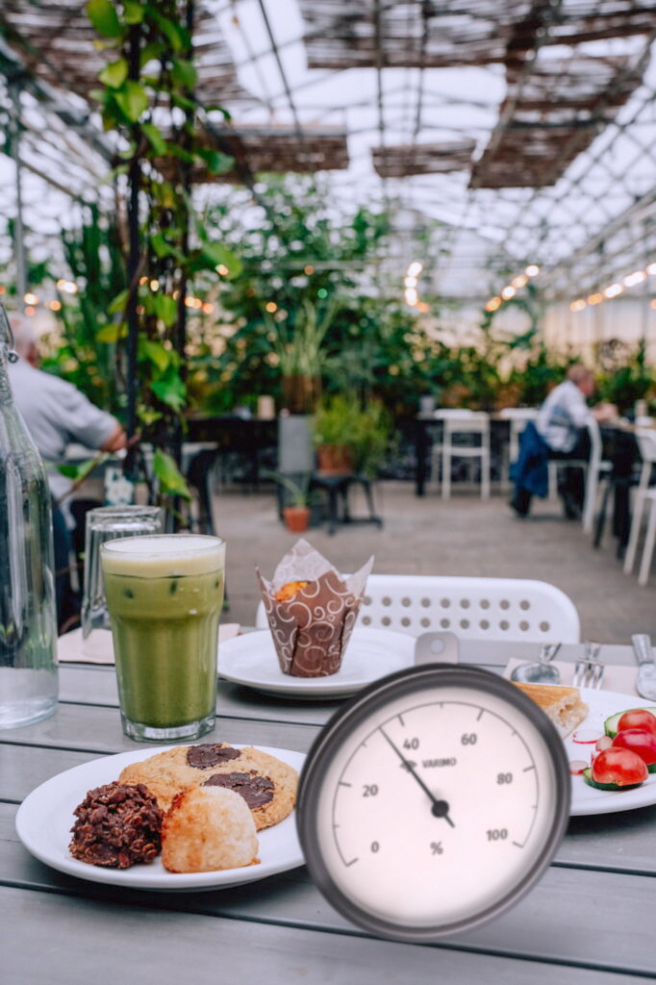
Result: 35 %
